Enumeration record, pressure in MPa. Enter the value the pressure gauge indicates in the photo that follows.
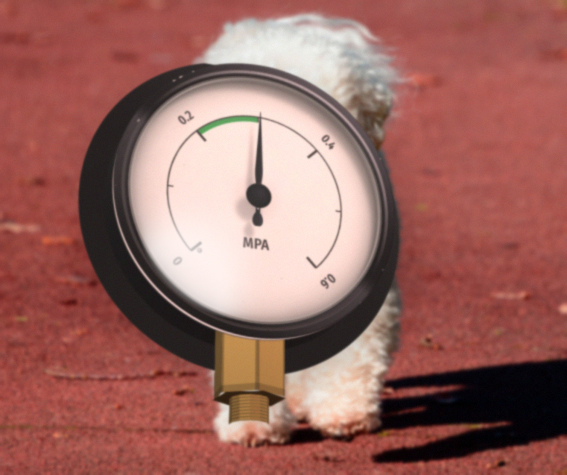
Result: 0.3 MPa
